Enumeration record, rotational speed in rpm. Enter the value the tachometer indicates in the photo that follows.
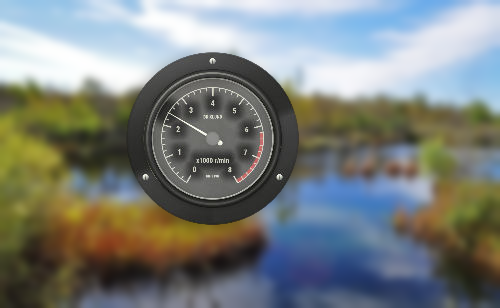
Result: 2400 rpm
